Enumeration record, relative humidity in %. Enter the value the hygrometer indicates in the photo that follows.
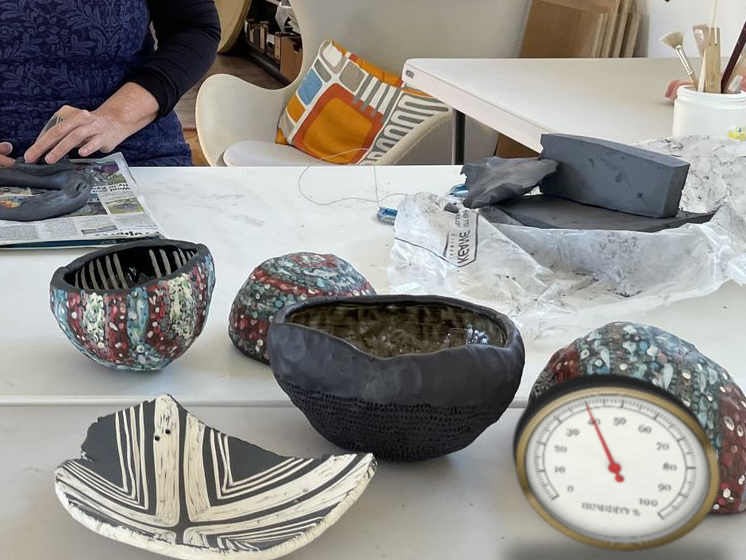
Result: 40 %
